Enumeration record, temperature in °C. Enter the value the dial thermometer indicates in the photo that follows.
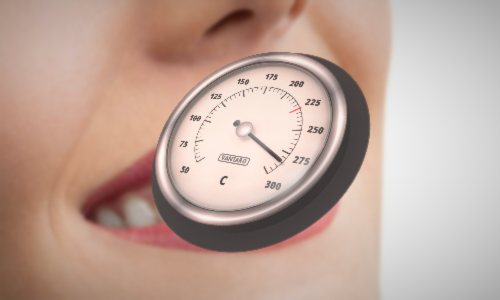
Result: 285 °C
